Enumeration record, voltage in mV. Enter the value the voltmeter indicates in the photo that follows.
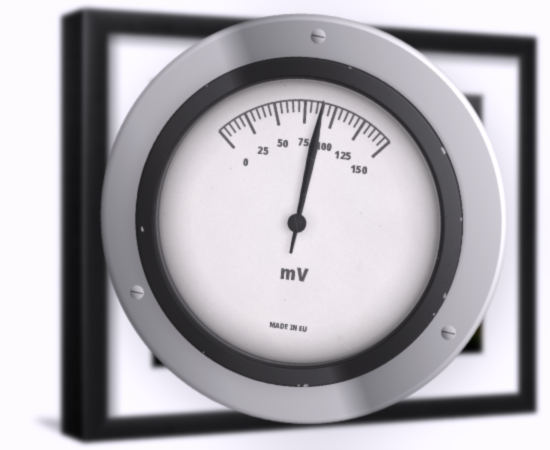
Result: 90 mV
